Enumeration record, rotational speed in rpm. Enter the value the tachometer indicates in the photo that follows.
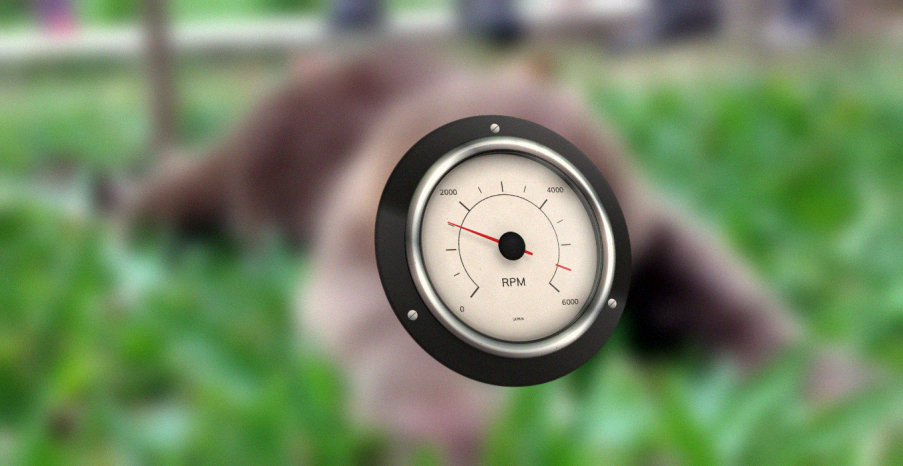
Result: 1500 rpm
